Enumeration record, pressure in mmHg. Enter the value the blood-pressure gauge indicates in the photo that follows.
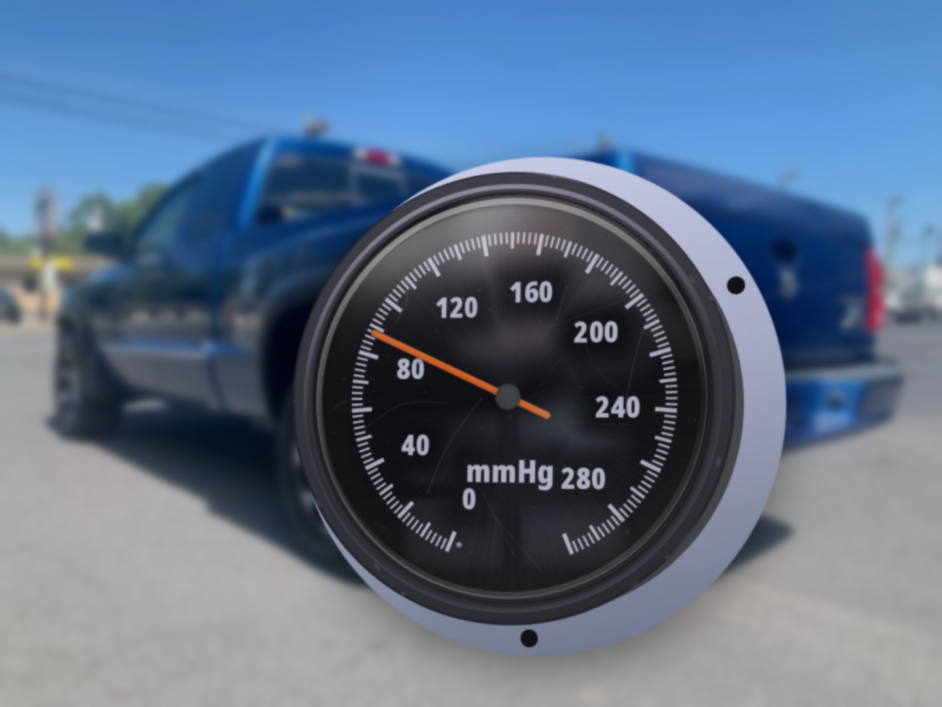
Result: 88 mmHg
